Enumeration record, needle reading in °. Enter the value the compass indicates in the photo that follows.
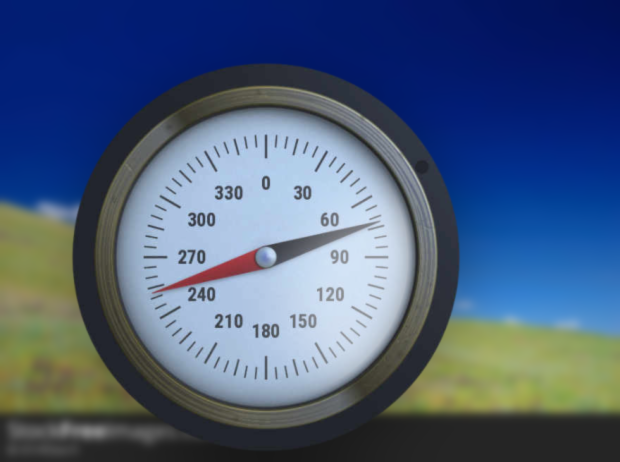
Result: 252.5 °
